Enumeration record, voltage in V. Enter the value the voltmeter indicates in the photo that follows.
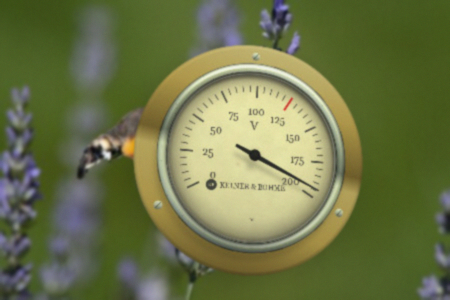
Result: 195 V
